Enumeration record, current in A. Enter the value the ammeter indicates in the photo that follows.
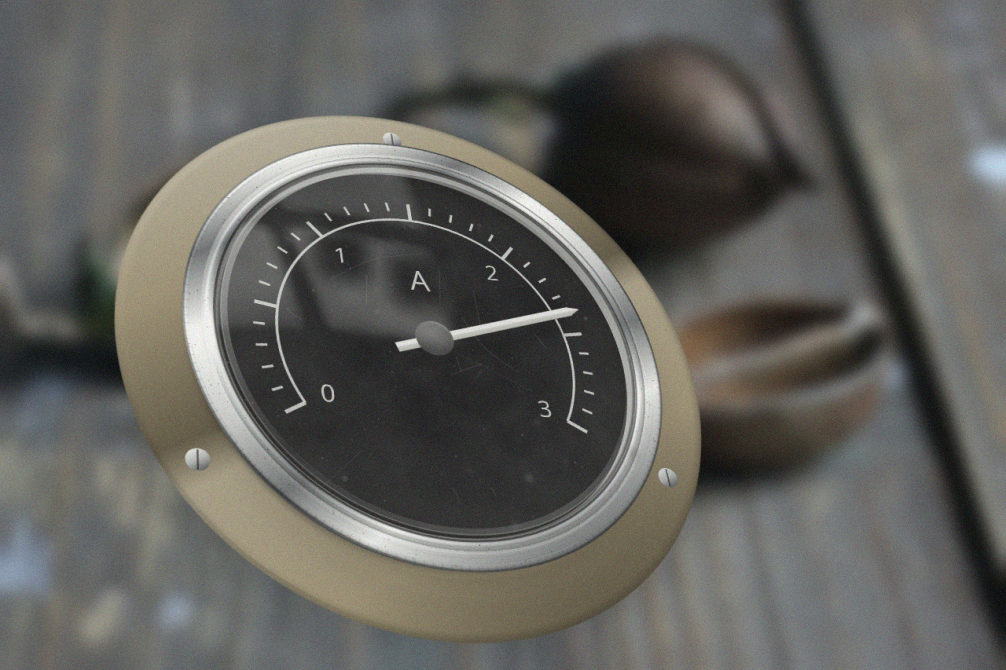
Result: 2.4 A
